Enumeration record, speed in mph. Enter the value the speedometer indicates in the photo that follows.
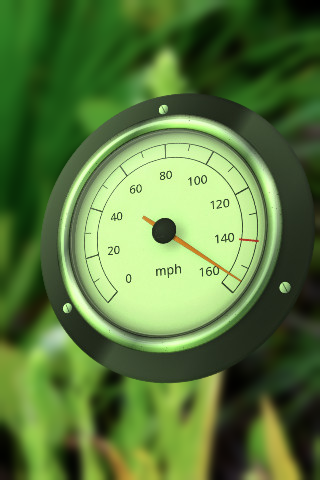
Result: 155 mph
